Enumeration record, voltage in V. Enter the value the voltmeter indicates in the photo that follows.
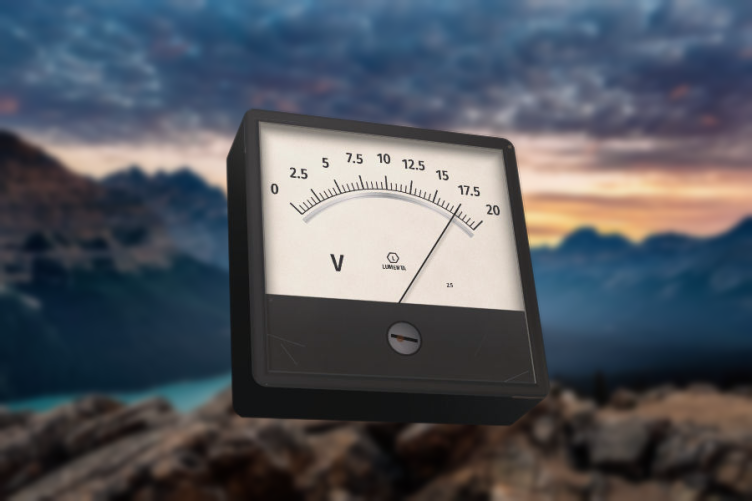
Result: 17.5 V
